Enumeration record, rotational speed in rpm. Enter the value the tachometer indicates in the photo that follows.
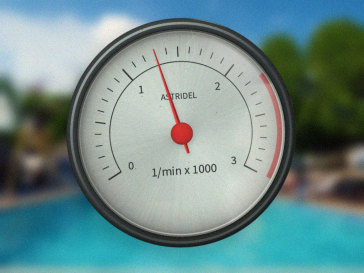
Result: 1300 rpm
